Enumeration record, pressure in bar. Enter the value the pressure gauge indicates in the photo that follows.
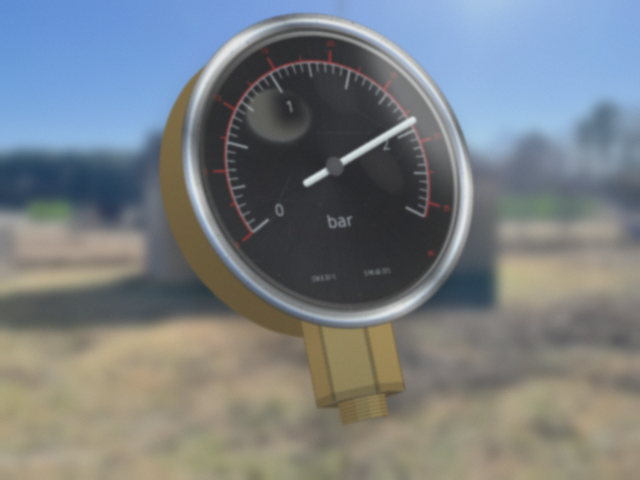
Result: 1.95 bar
